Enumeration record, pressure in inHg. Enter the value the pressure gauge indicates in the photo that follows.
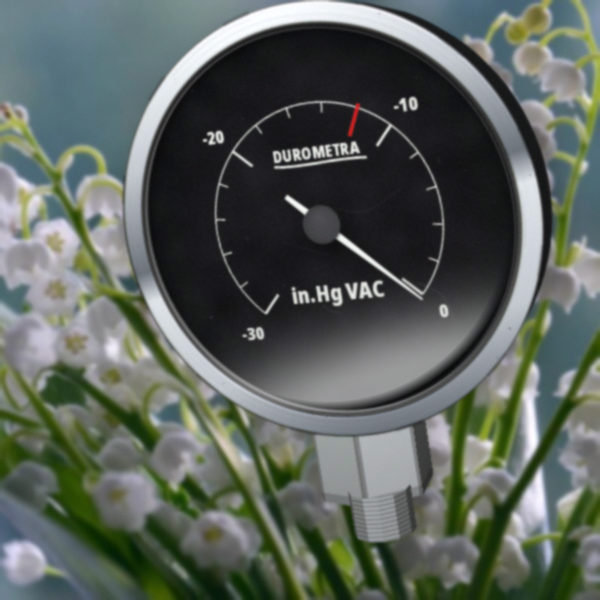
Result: 0 inHg
